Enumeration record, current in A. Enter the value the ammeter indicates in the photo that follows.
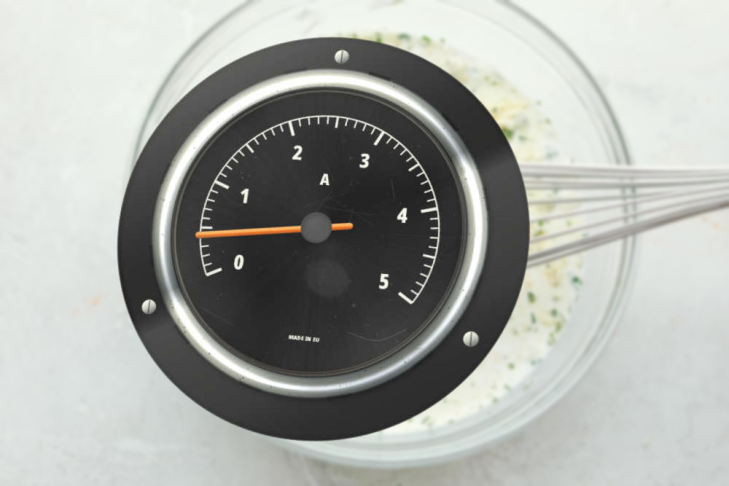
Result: 0.4 A
